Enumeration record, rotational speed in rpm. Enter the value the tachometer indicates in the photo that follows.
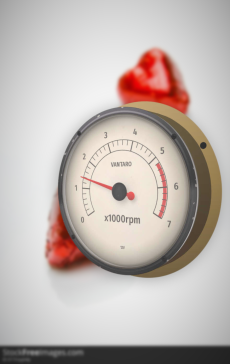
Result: 1400 rpm
